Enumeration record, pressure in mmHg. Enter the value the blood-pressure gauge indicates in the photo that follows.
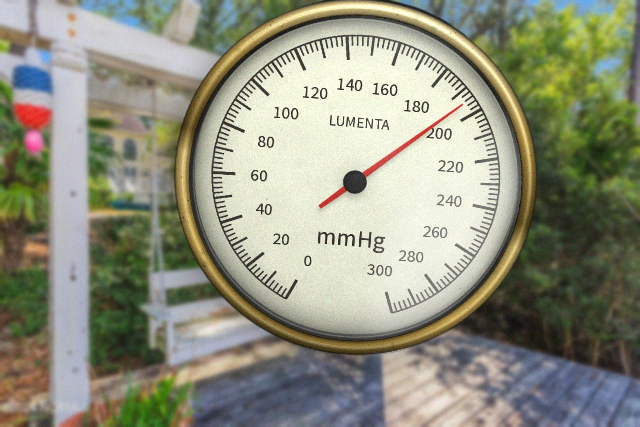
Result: 194 mmHg
